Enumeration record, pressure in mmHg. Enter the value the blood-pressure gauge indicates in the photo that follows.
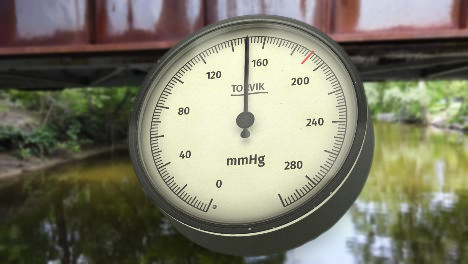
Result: 150 mmHg
